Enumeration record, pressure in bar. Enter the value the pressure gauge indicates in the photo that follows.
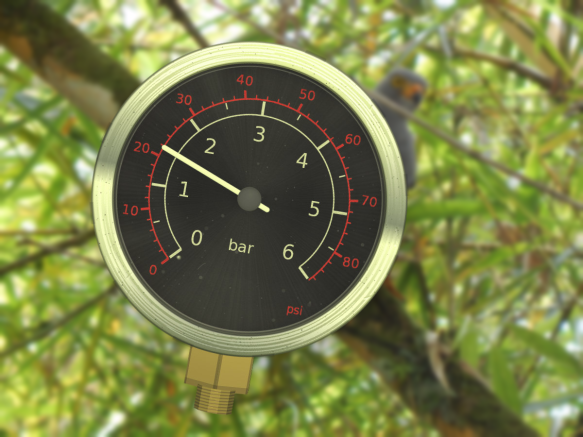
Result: 1.5 bar
